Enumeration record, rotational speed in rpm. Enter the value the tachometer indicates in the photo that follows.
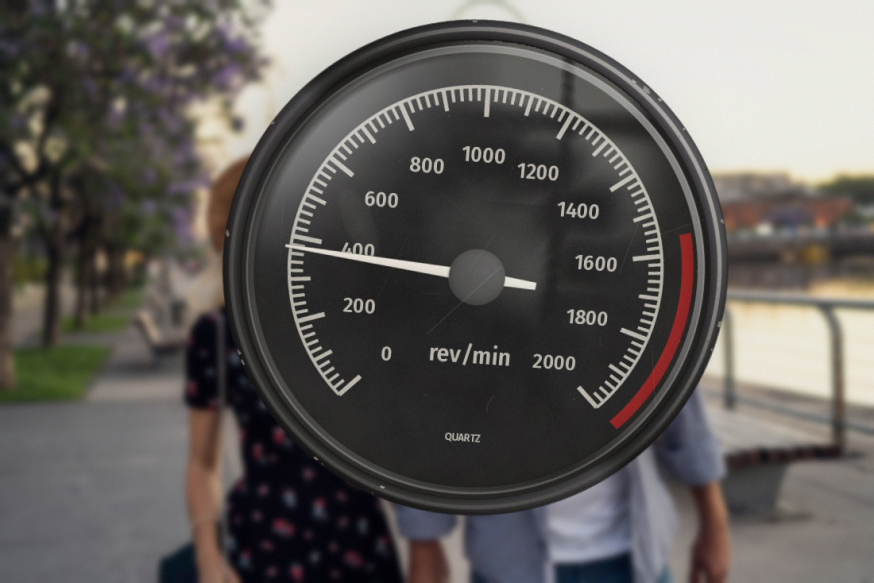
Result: 380 rpm
